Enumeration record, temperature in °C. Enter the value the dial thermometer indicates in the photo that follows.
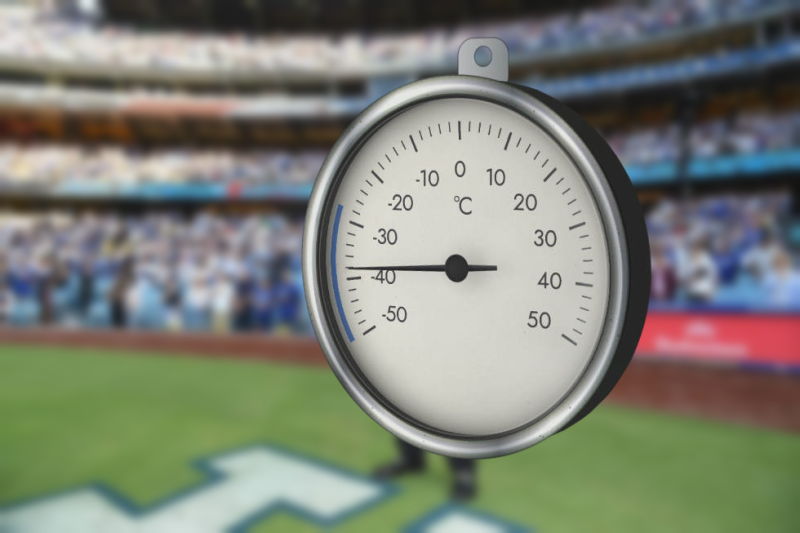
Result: -38 °C
